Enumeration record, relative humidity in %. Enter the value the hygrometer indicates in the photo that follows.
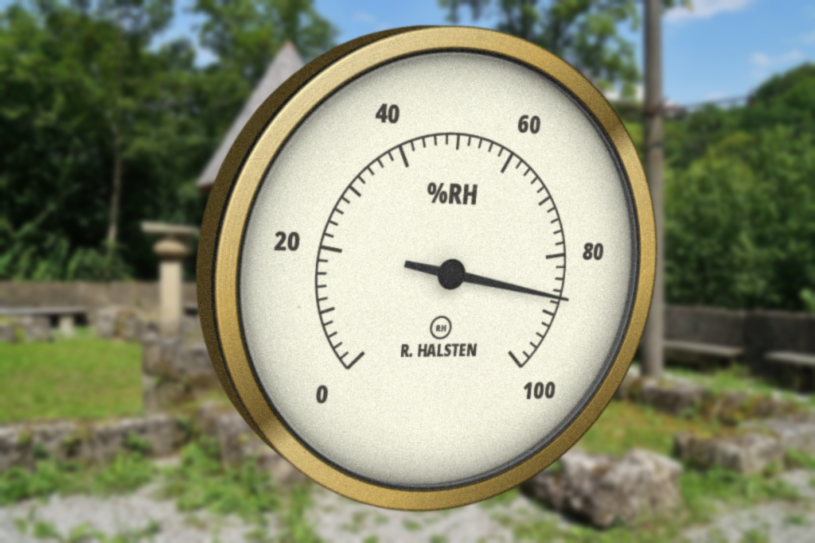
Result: 87 %
